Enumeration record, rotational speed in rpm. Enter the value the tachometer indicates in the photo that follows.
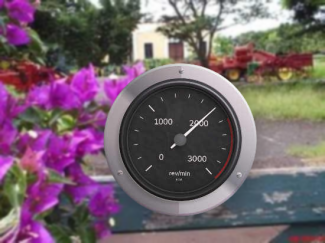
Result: 2000 rpm
